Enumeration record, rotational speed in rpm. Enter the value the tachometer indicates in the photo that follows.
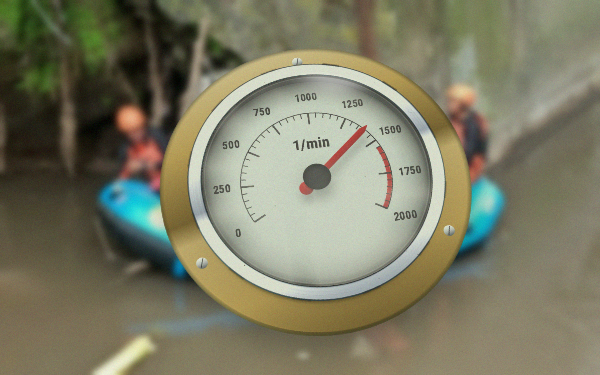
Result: 1400 rpm
